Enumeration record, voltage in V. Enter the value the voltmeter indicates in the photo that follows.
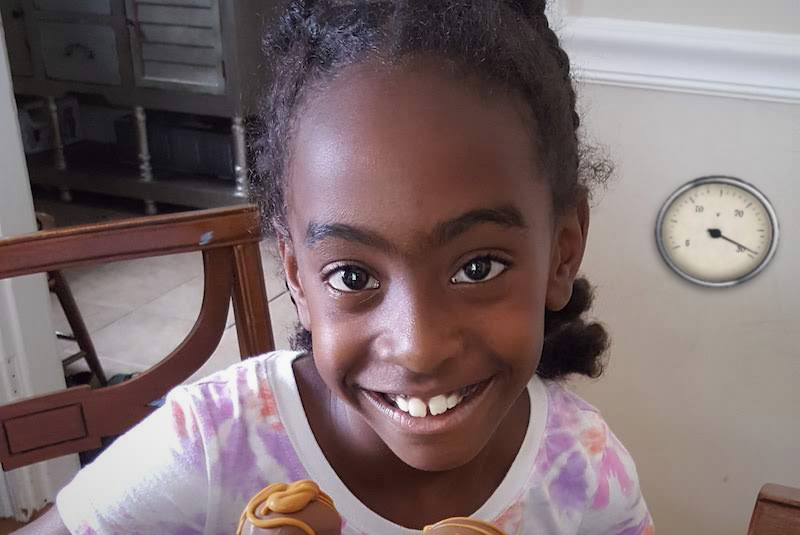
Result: 29 V
